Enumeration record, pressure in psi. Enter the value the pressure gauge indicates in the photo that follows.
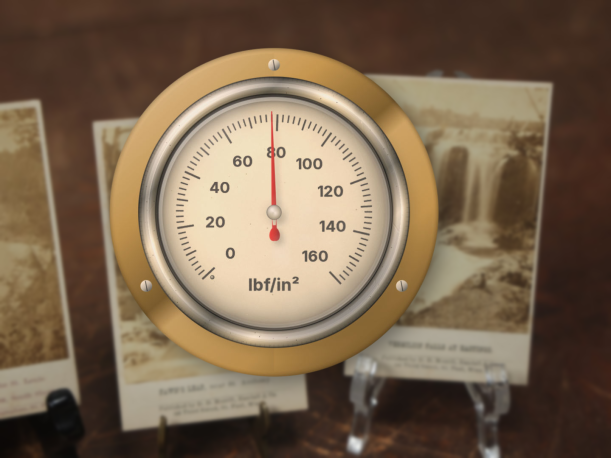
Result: 78 psi
